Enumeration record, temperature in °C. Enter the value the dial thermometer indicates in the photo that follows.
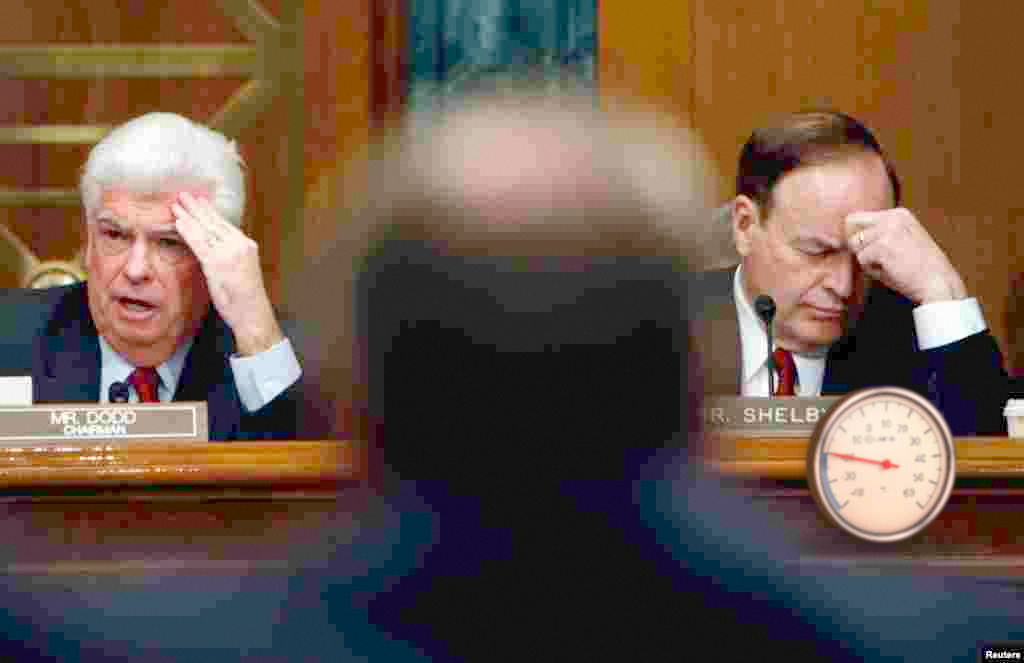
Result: -20 °C
